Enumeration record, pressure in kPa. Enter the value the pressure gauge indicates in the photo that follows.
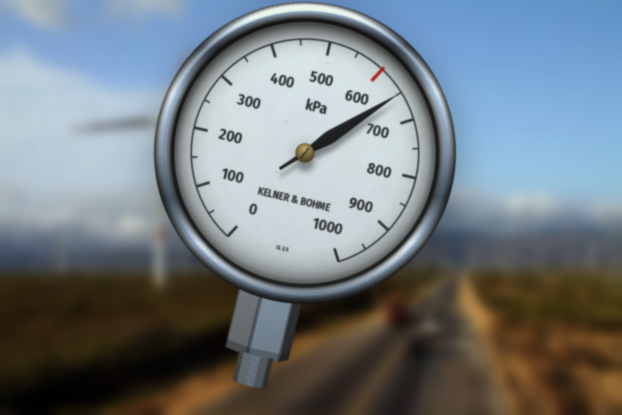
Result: 650 kPa
